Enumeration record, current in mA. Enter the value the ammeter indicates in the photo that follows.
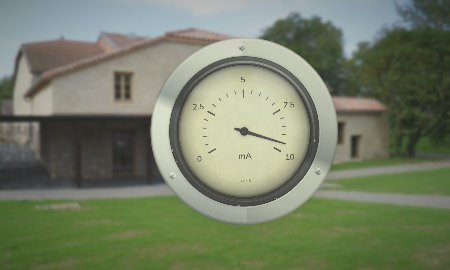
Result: 9.5 mA
